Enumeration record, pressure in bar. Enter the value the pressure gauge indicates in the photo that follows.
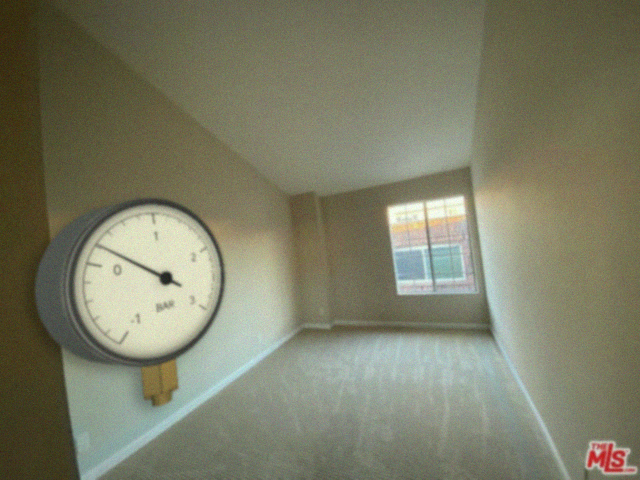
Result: 0.2 bar
